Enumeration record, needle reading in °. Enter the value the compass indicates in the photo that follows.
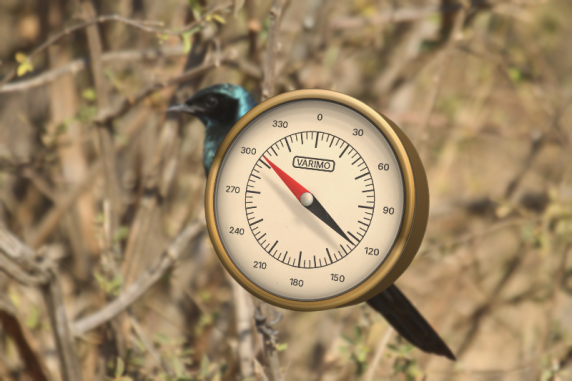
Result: 305 °
